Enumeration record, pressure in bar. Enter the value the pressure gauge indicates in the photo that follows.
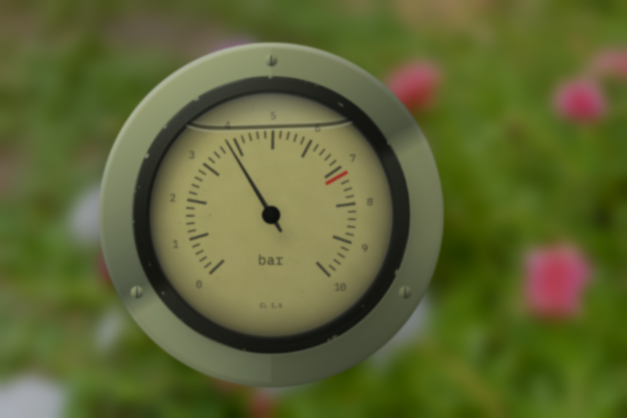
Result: 3.8 bar
